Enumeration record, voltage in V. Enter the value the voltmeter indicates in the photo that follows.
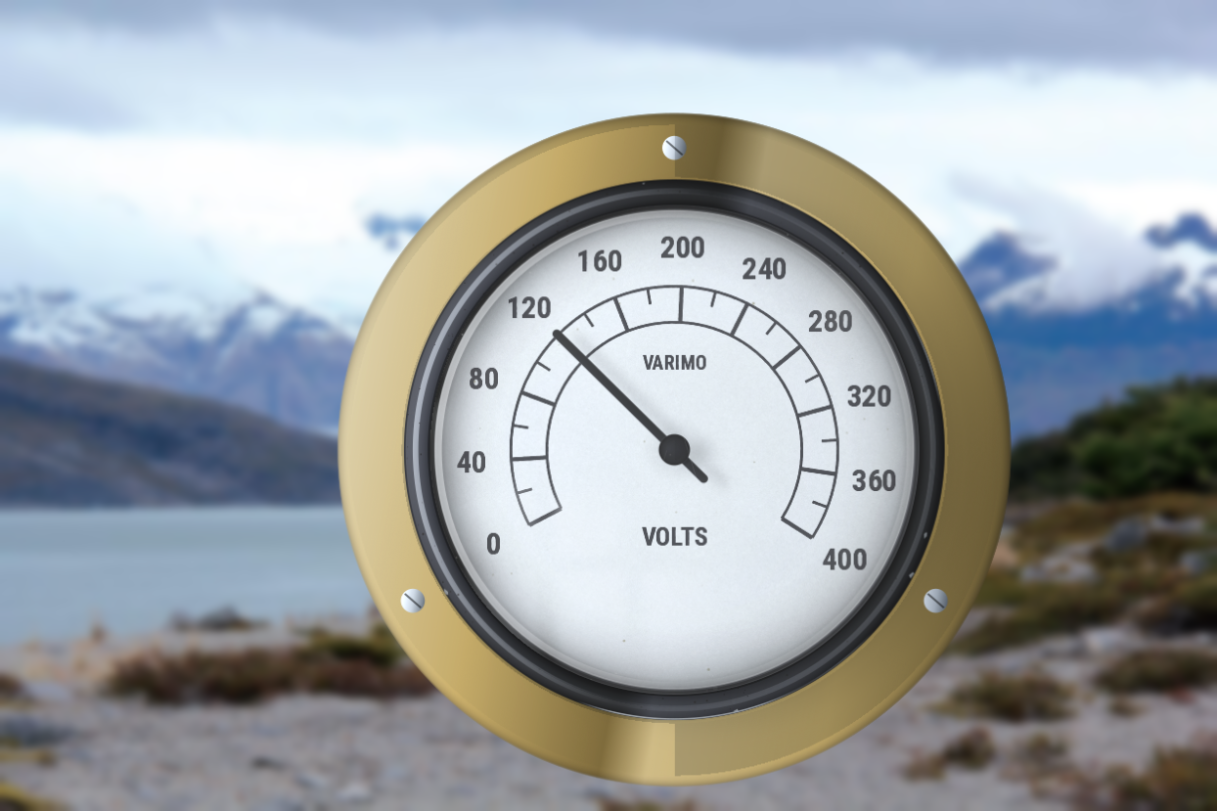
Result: 120 V
